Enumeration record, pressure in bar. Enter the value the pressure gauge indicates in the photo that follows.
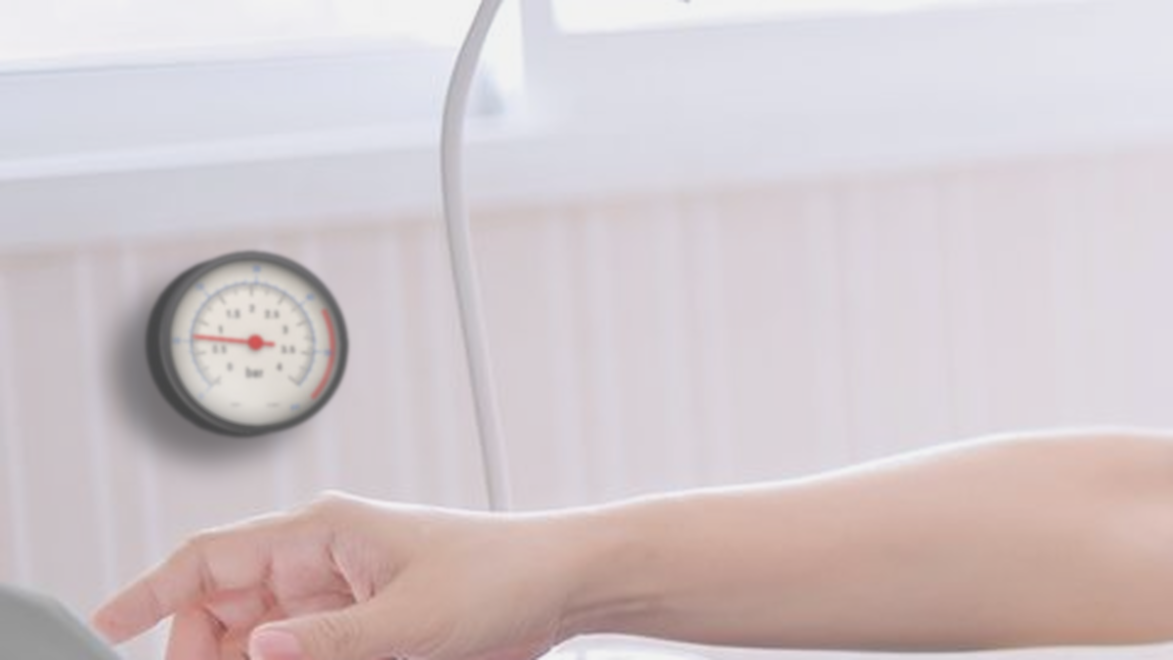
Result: 0.75 bar
